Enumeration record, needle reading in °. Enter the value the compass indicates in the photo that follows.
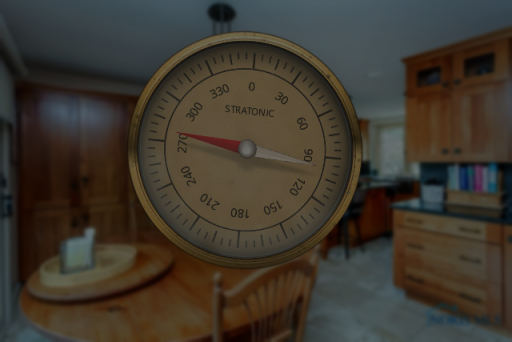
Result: 277.5 °
